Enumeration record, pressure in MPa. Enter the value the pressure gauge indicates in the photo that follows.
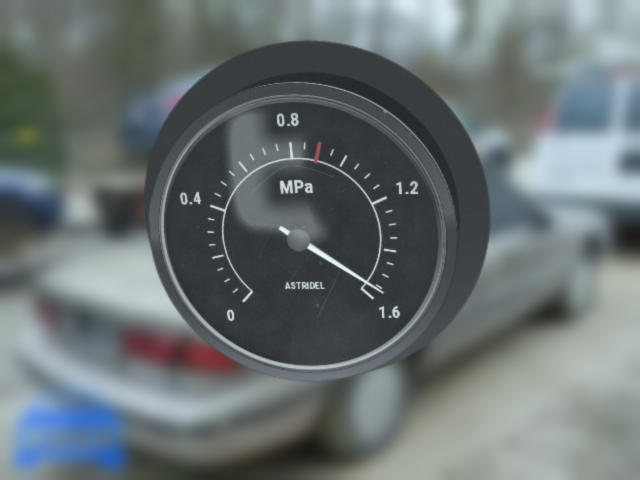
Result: 1.55 MPa
